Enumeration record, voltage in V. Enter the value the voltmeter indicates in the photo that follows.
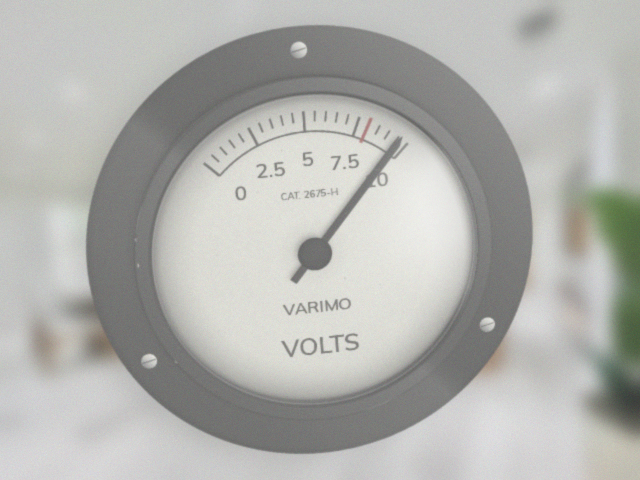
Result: 9.5 V
